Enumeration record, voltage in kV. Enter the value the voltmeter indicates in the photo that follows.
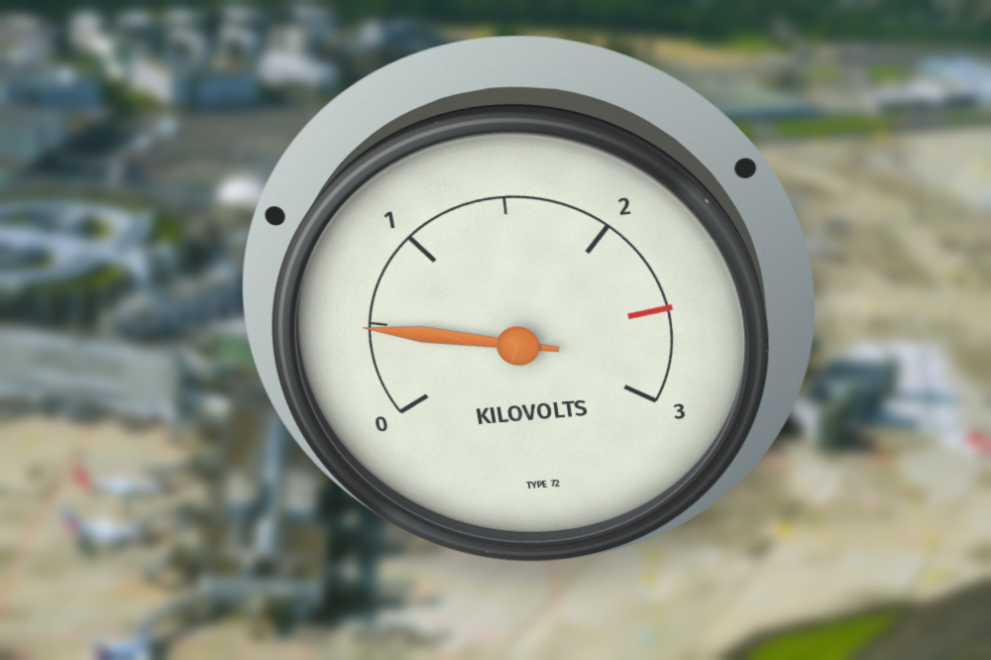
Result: 0.5 kV
